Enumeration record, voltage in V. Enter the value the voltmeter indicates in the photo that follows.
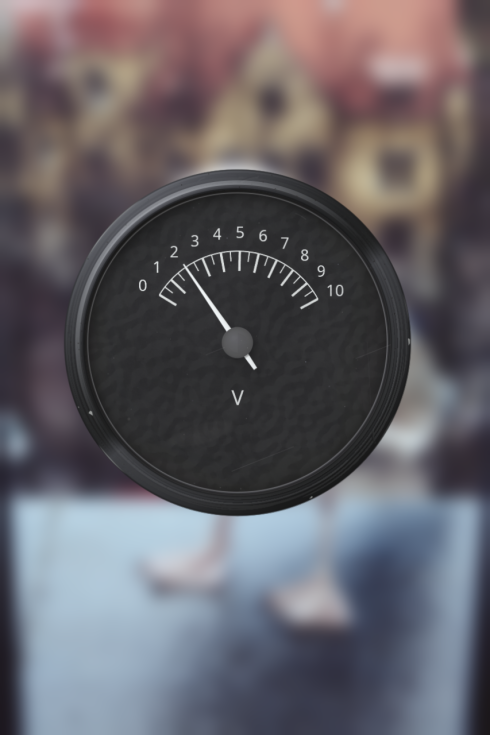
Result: 2 V
